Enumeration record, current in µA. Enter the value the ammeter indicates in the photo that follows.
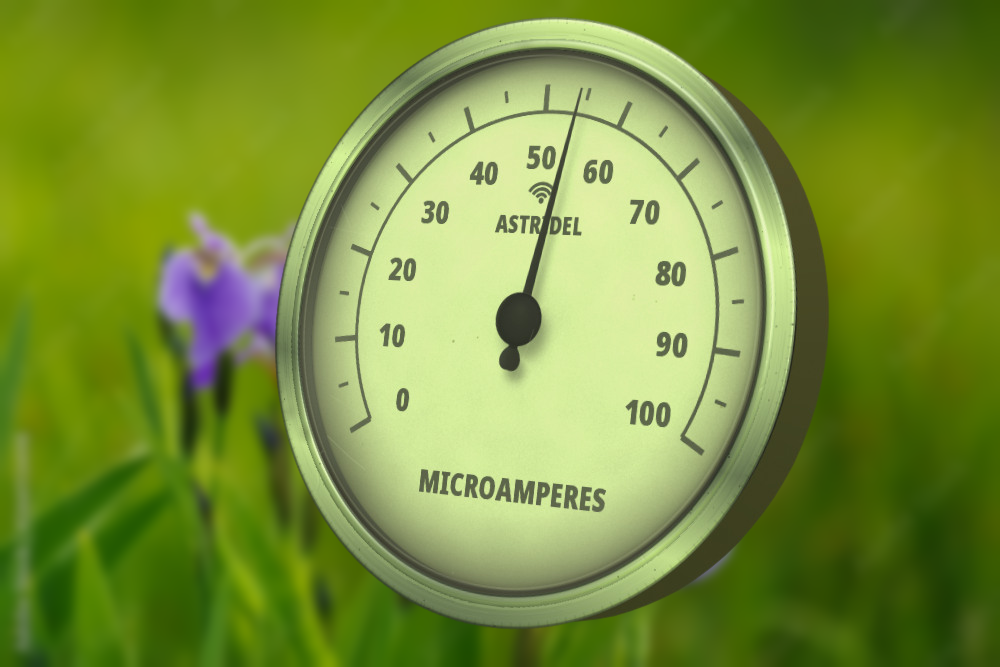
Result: 55 µA
